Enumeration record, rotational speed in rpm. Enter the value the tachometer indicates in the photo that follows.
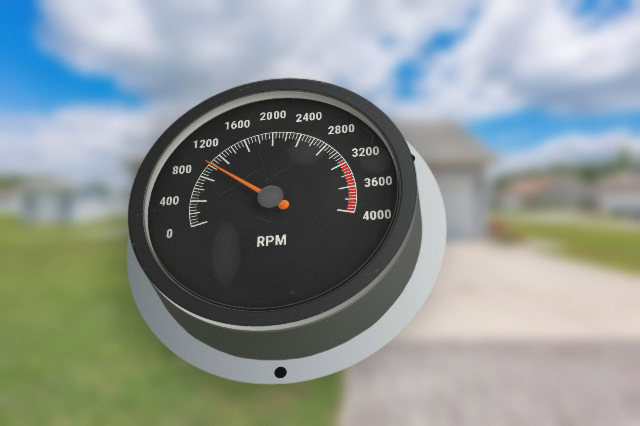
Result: 1000 rpm
